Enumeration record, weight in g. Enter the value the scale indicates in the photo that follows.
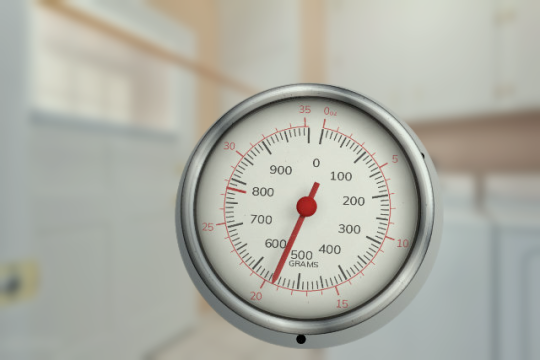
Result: 550 g
